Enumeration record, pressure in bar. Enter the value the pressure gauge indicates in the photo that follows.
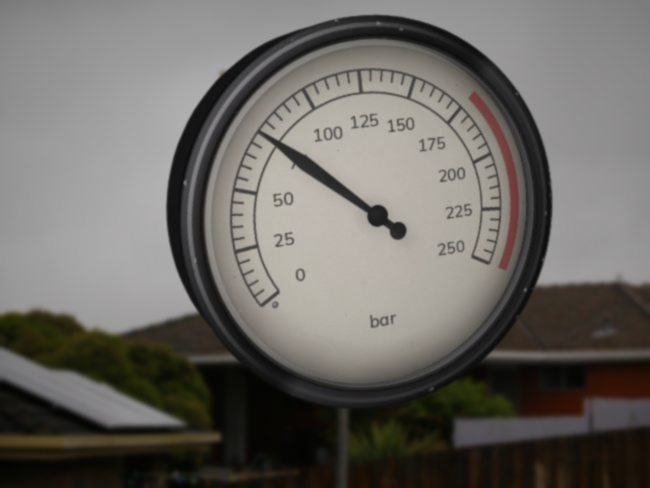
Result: 75 bar
